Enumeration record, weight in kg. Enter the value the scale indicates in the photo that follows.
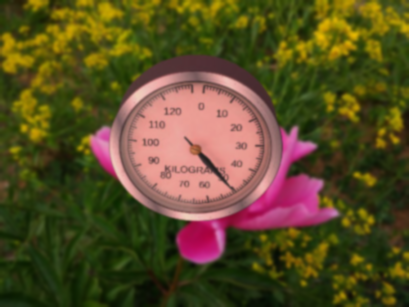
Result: 50 kg
